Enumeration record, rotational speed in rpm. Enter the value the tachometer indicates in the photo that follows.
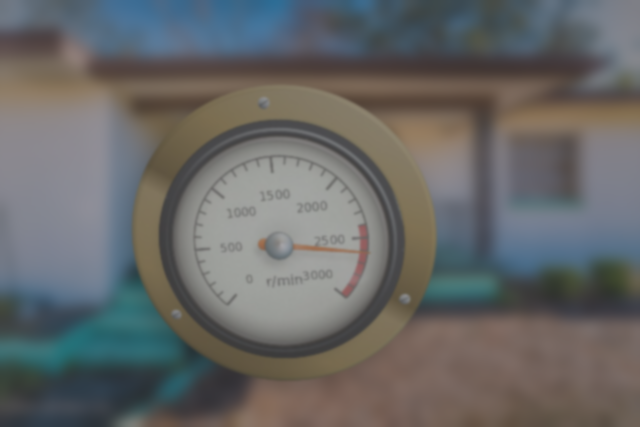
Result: 2600 rpm
